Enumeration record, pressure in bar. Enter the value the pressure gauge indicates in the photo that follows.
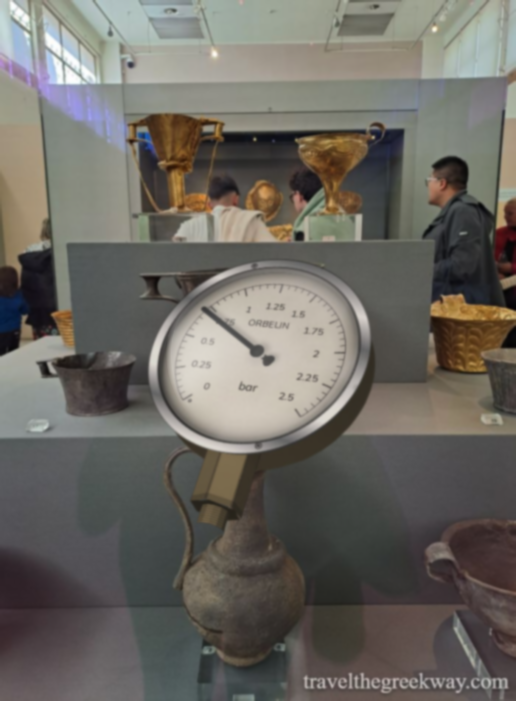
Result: 0.7 bar
